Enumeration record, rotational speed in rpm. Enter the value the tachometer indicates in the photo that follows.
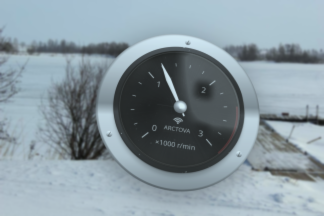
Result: 1200 rpm
